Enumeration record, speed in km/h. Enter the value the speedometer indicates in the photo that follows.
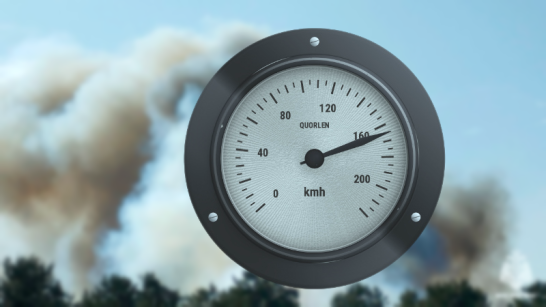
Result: 165 km/h
